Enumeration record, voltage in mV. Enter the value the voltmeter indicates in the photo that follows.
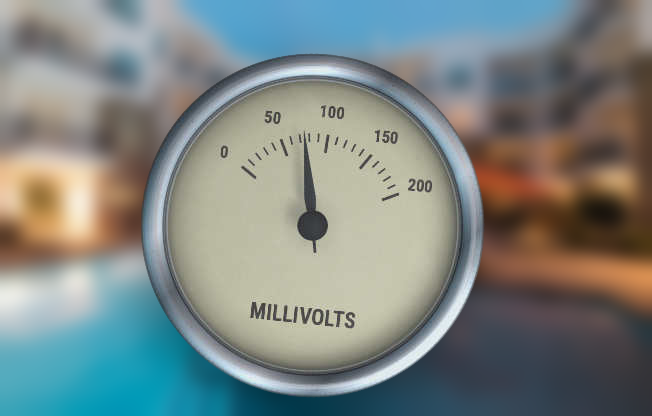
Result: 75 mV
